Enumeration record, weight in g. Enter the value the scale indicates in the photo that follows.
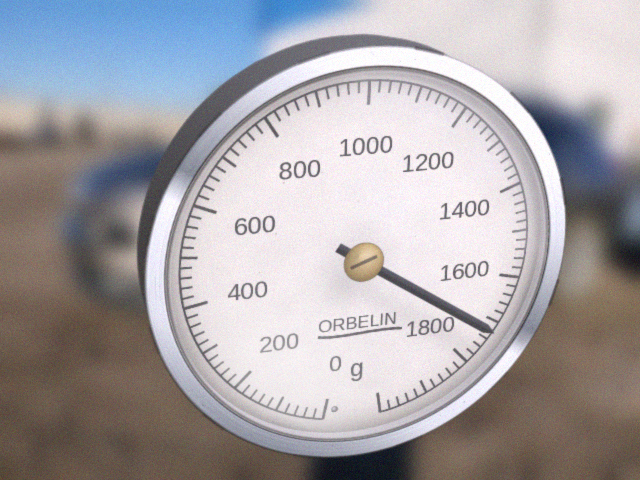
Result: 1720 g
